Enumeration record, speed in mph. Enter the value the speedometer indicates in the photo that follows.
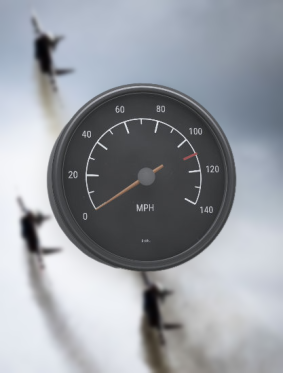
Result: 0 mph
